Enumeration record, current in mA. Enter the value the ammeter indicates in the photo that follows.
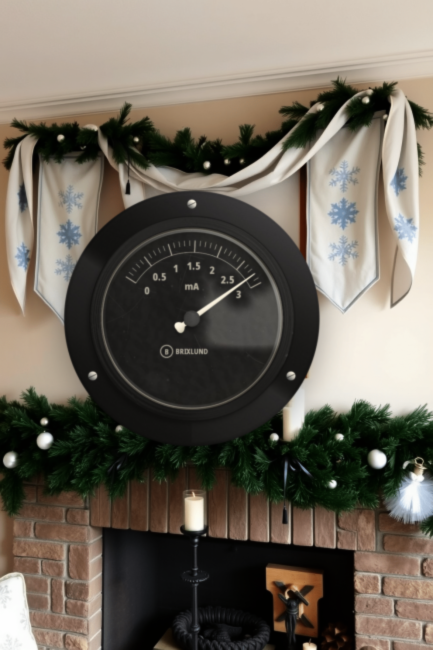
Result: 2.8 mA
